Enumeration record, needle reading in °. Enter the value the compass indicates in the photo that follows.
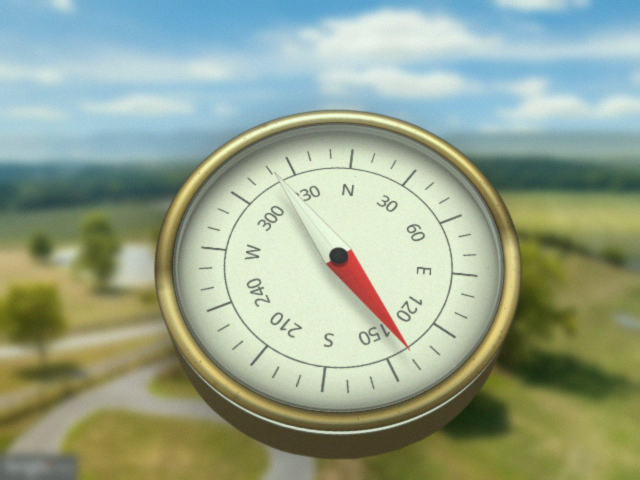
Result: 140 °
